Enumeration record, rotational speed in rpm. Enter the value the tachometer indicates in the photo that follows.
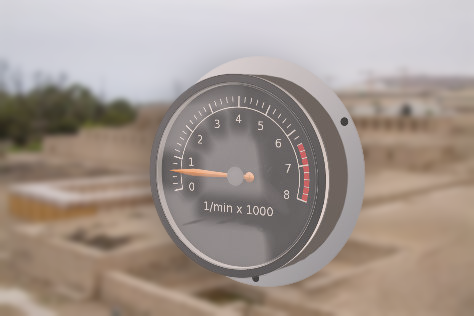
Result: 600 rpm
